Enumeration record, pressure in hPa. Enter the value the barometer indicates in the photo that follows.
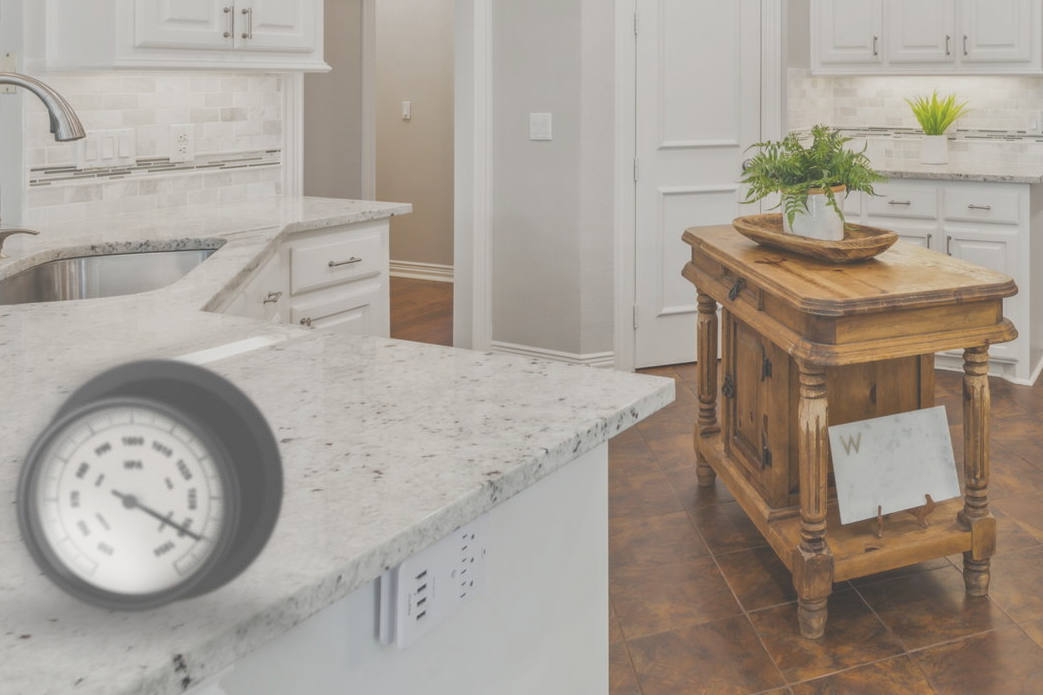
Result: 1040 hPa
